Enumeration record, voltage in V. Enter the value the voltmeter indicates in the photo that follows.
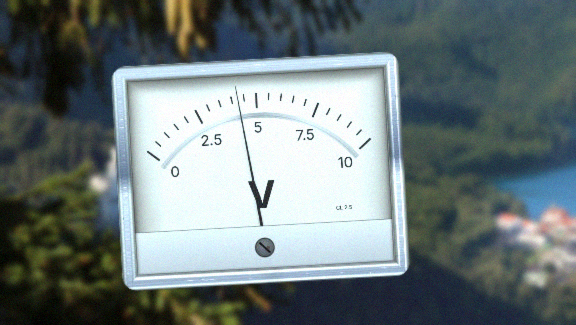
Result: 4.25 V
